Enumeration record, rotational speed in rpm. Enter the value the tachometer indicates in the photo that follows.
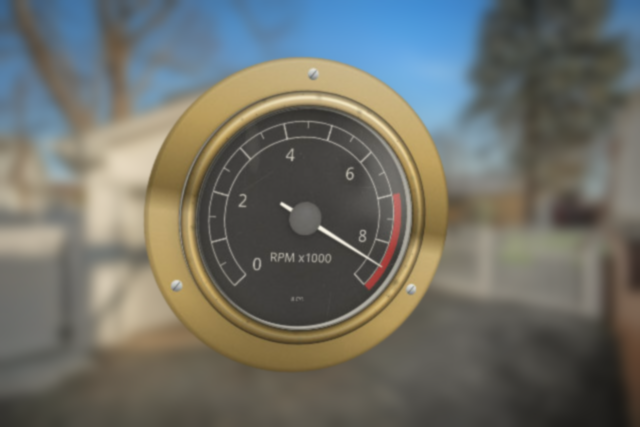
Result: 8500 rpm
